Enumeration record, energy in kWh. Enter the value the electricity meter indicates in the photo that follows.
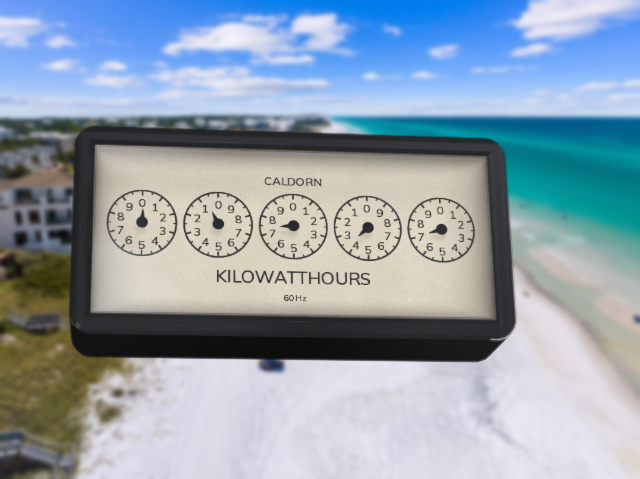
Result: 737 kWh
